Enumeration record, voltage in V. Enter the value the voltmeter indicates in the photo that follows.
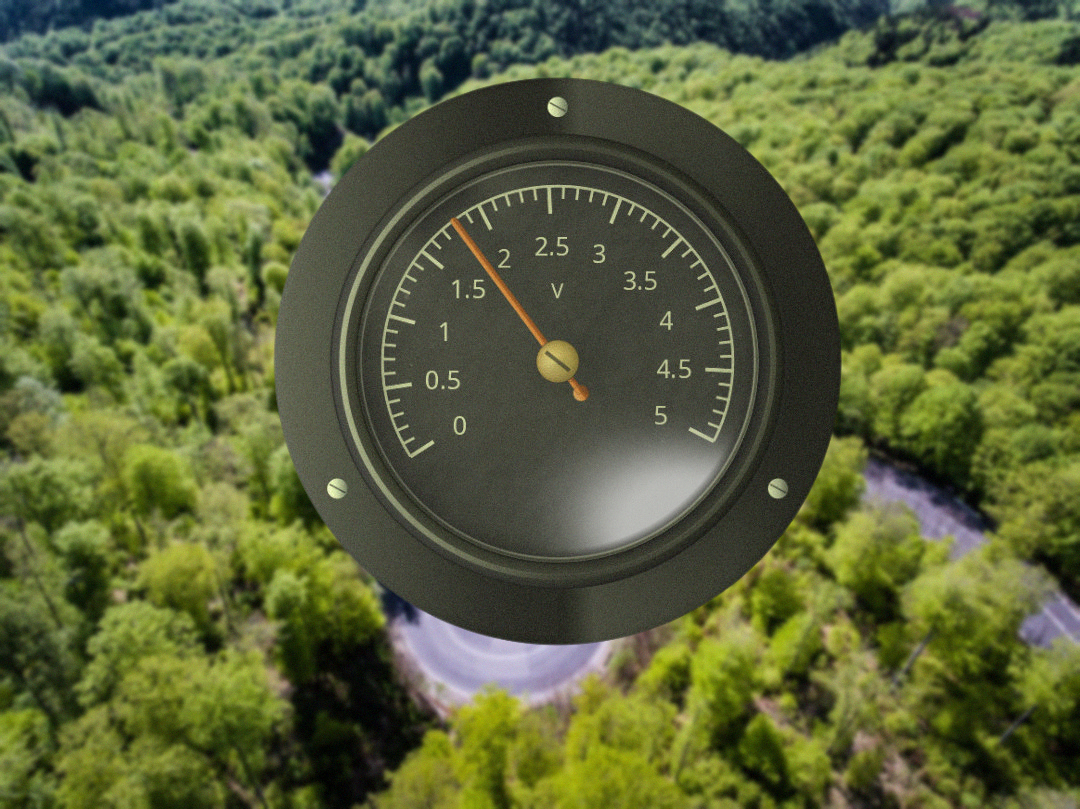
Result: 1.8 V
